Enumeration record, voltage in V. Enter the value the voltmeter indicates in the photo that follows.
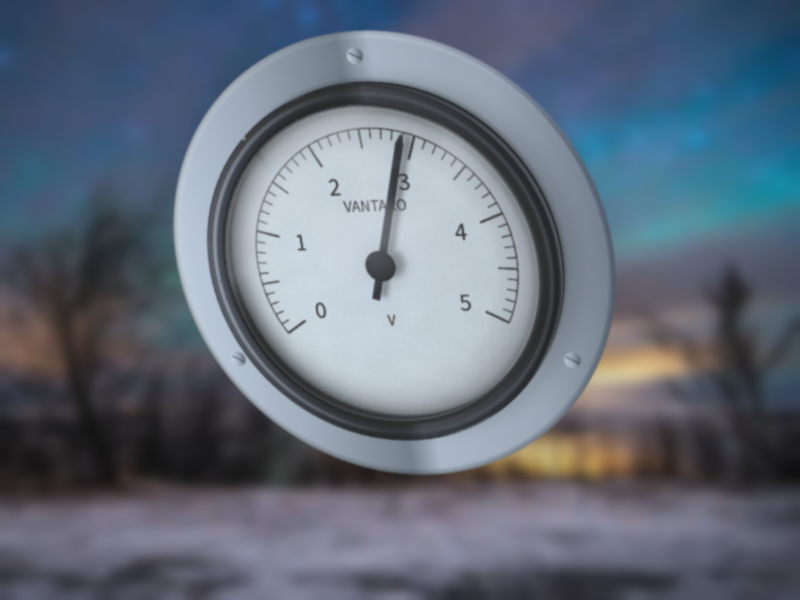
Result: 2.9 V
